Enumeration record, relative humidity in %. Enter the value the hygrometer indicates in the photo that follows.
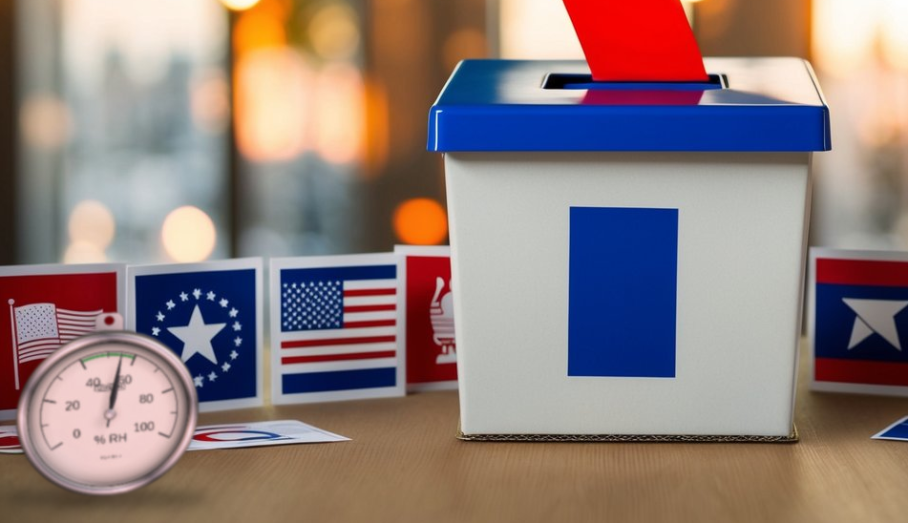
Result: 55 %
